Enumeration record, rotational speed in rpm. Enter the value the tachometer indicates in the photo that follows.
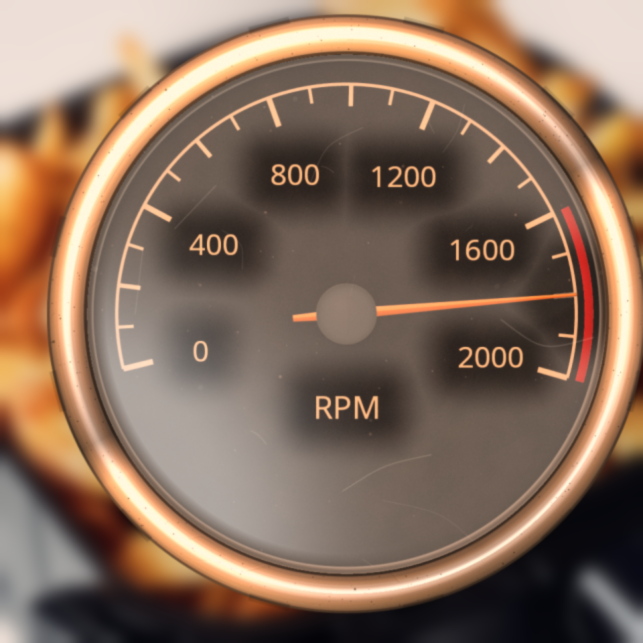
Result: 1800 rpm
